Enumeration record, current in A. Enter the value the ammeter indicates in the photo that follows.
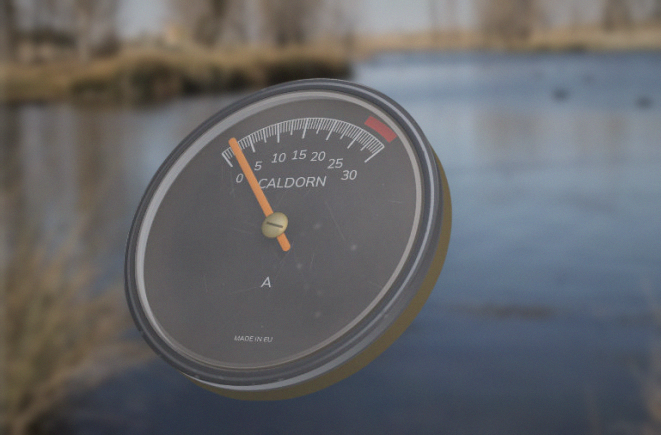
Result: 2.5 A
